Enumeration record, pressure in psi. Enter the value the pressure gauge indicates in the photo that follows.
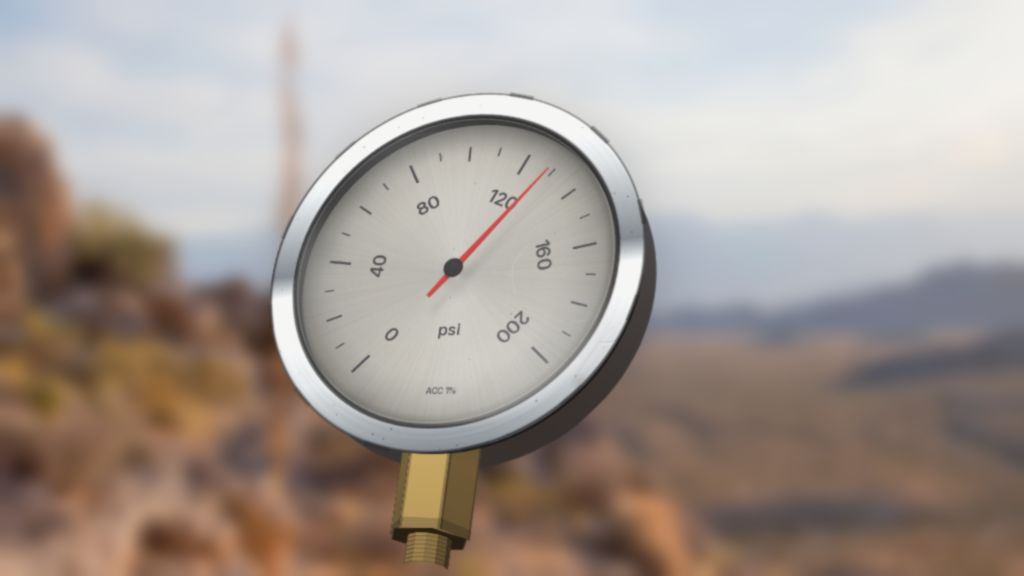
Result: 130 psi
